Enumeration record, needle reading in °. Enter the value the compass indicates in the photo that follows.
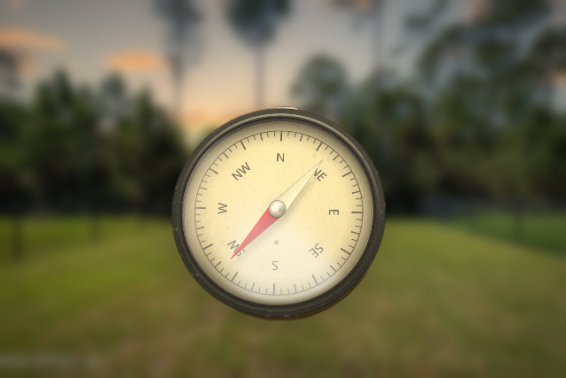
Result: 220 °
